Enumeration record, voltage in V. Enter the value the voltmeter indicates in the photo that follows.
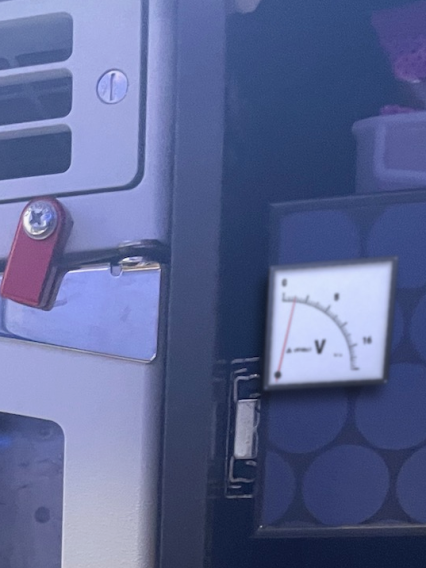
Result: 2 V
